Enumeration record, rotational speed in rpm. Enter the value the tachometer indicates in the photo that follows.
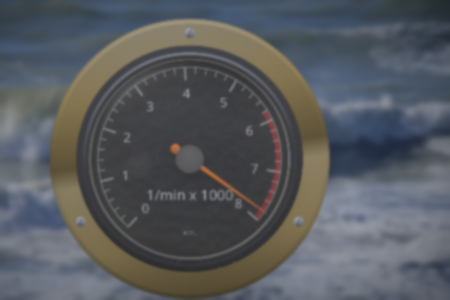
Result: 7800 rpm
